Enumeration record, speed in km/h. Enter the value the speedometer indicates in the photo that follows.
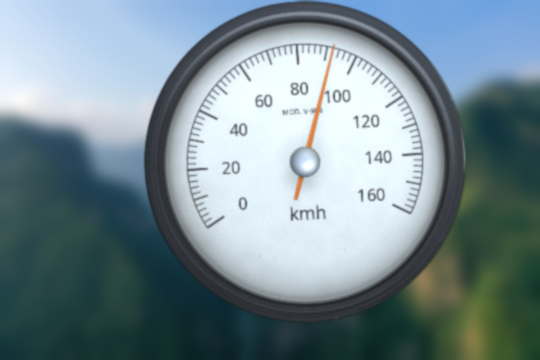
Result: 92 km/h
